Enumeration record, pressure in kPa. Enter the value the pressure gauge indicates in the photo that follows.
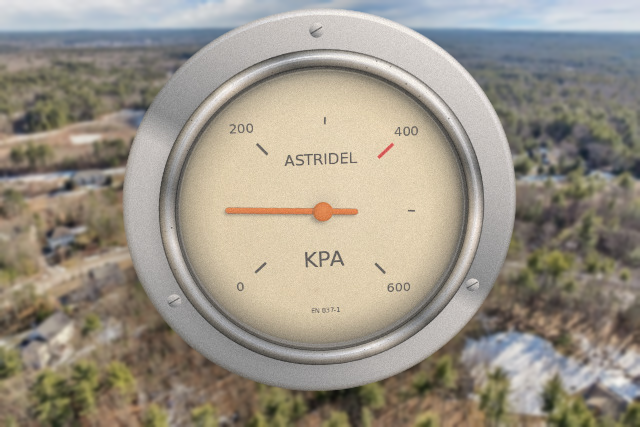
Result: 100 kPa
